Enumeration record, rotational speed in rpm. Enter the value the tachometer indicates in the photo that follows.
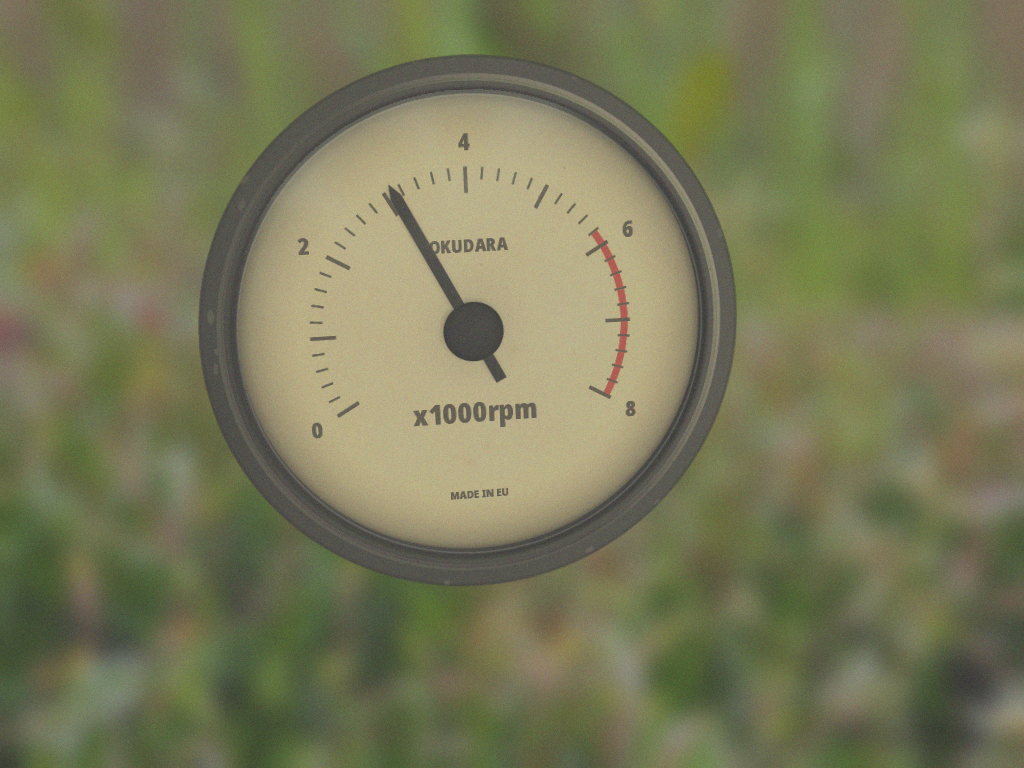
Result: 3100 rpm
